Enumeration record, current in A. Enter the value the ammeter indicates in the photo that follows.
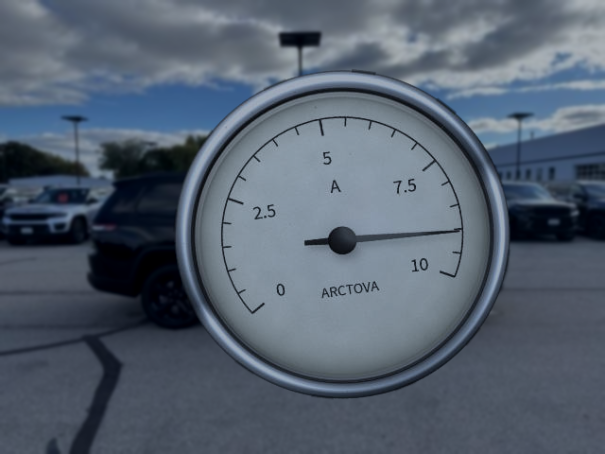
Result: 9 A
